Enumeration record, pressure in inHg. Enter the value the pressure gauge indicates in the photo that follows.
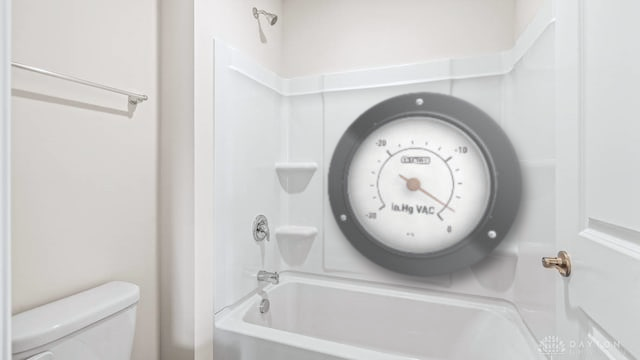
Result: -2 inHg
